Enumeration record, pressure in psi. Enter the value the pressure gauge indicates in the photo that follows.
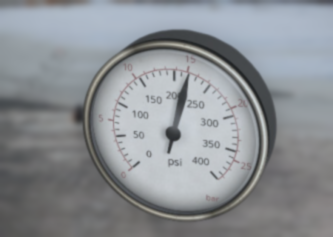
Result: 220 psi
